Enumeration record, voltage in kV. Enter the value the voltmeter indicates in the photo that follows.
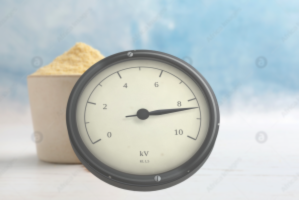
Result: 8.5 kV
